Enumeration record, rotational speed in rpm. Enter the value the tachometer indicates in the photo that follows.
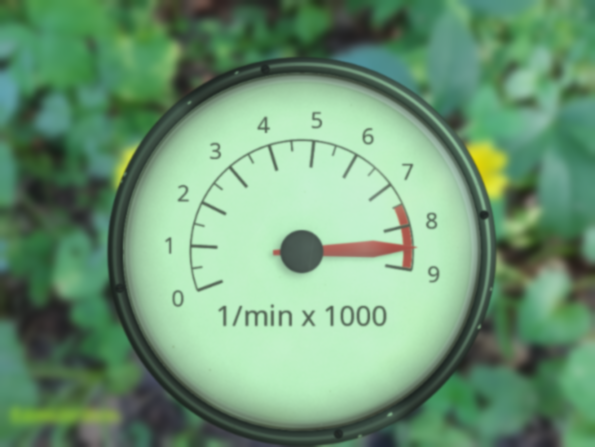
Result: 8500 rpm
